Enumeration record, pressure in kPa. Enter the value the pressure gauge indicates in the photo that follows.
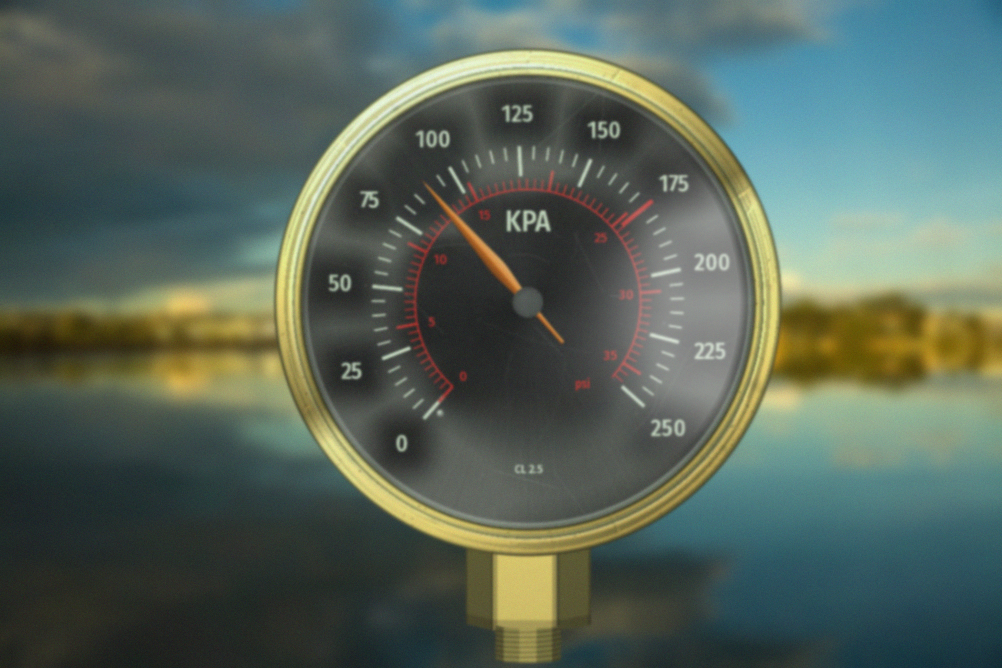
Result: 90 kPa
